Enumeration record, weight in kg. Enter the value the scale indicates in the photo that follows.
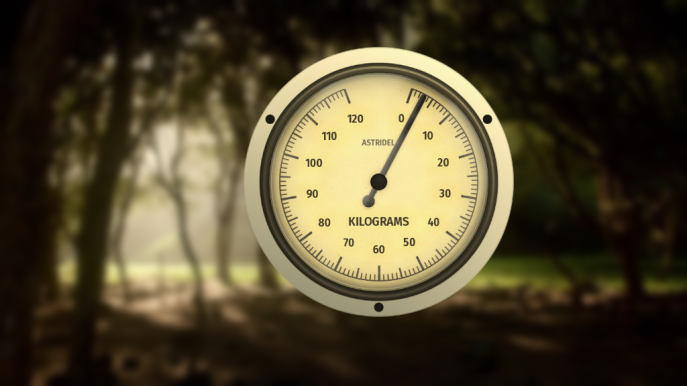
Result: 3 kg
